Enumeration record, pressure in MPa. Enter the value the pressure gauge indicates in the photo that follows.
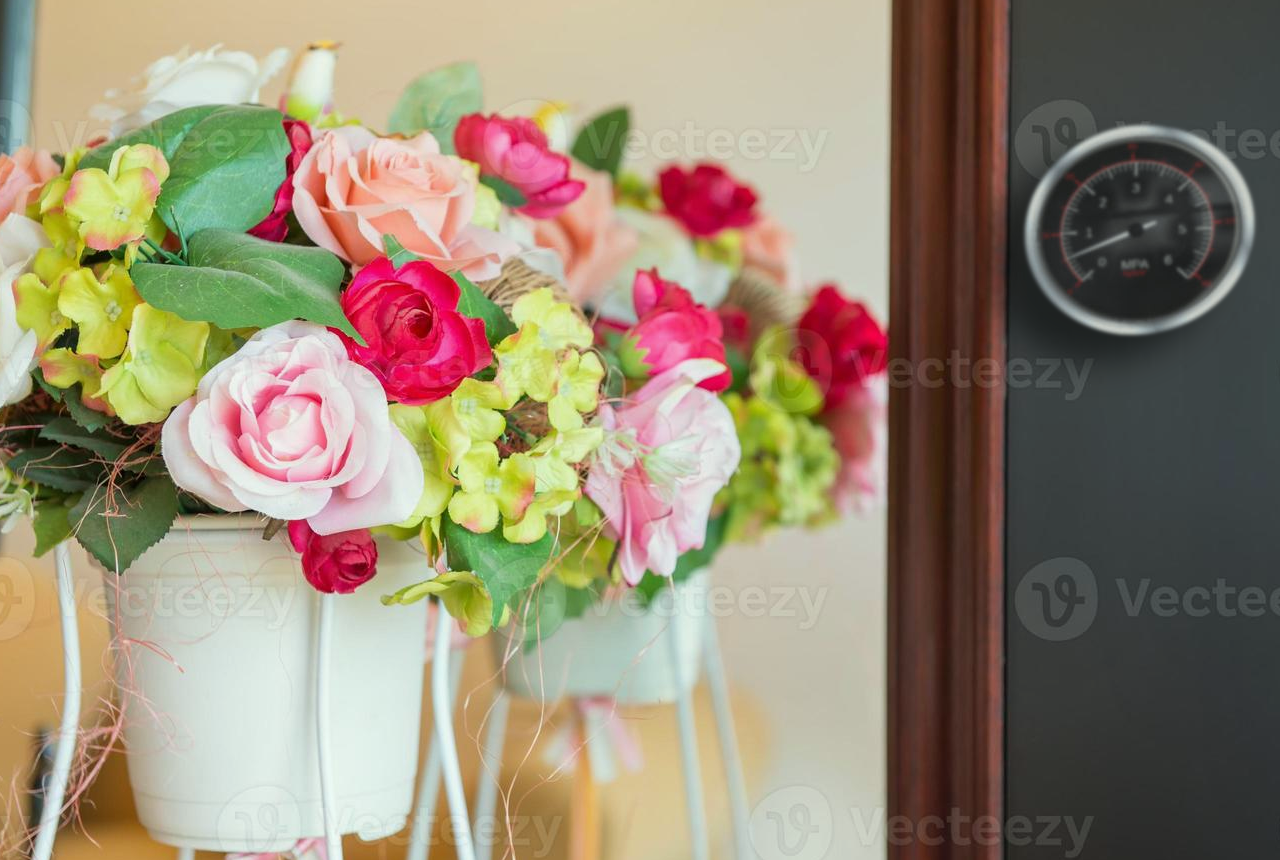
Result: 0.5 MPa
